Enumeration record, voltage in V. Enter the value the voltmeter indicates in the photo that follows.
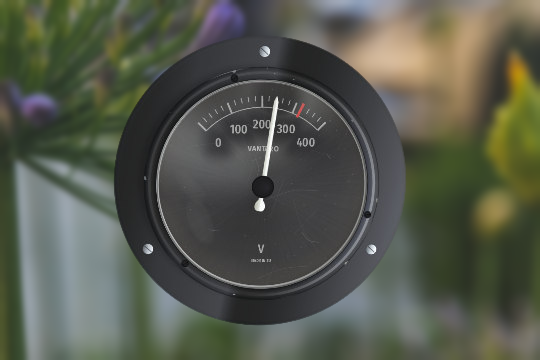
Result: 240 V
